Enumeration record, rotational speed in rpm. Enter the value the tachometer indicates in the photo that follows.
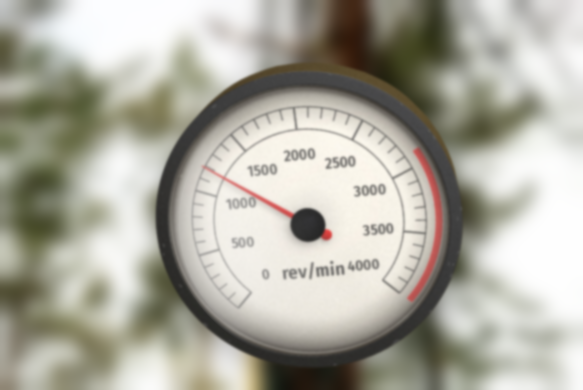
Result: 1200 rpm
